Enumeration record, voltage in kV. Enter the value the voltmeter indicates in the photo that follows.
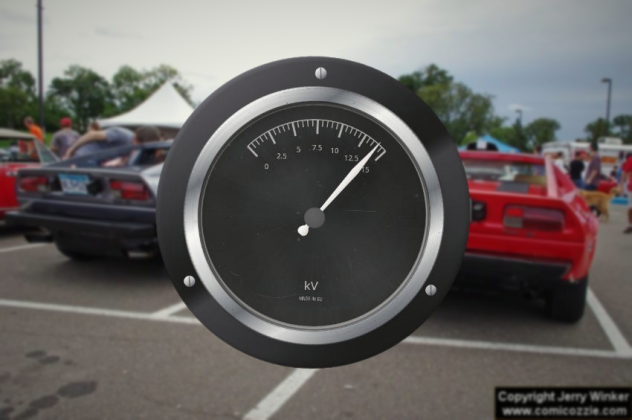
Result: 14 kV
